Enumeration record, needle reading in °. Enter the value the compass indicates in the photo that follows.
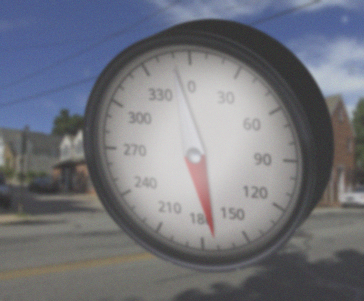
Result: 170 °
